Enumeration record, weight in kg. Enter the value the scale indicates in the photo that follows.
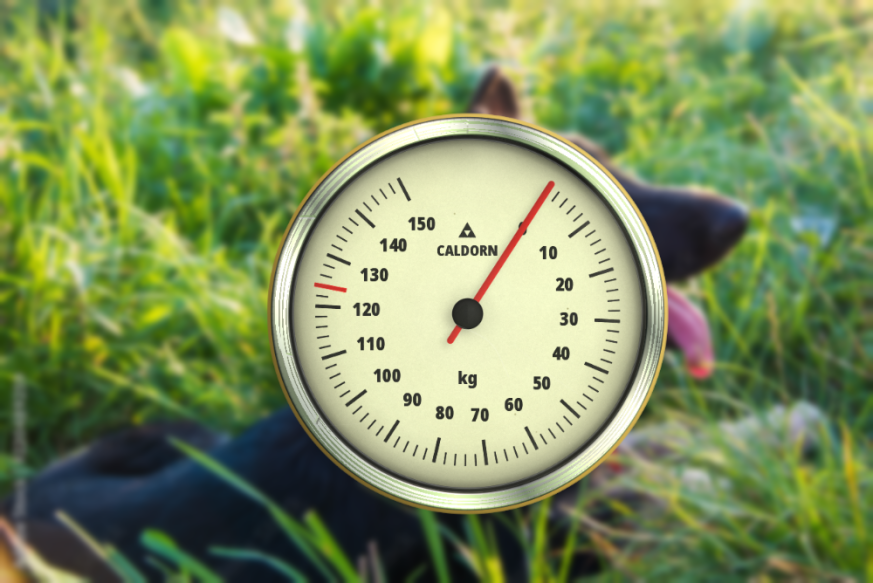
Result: 0 kg
